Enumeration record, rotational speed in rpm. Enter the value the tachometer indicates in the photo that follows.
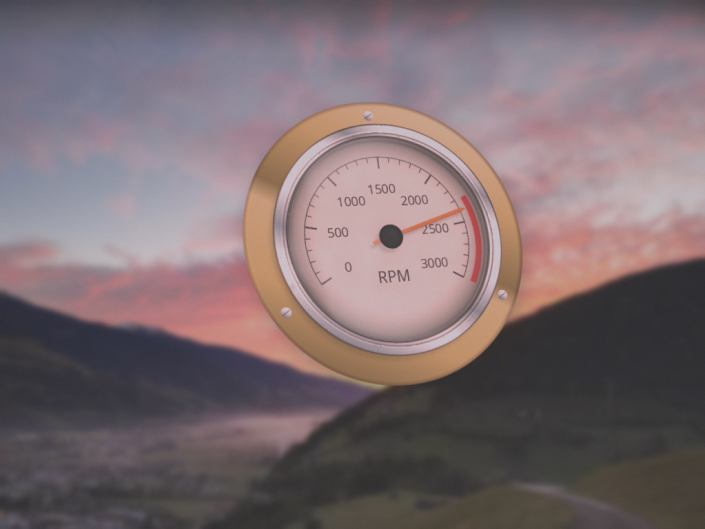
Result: 2400 rpm
